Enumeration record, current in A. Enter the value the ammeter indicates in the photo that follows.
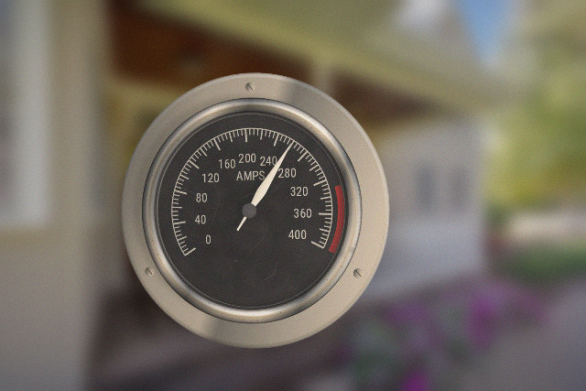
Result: 260 A
